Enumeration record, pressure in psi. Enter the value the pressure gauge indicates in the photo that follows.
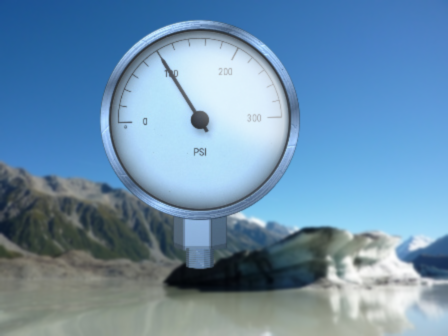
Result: 100 psi
